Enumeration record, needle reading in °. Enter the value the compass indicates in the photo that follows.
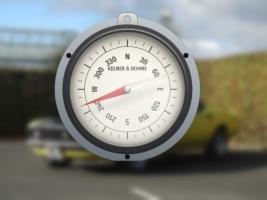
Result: 250 °
